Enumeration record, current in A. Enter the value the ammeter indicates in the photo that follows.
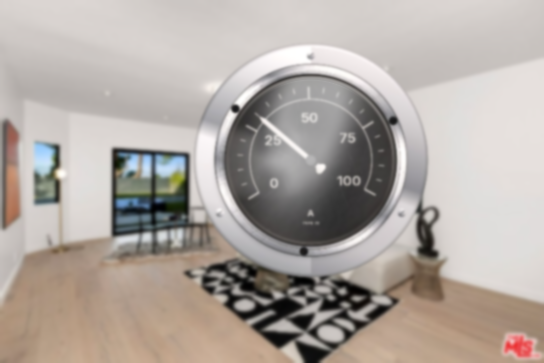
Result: 30 A
